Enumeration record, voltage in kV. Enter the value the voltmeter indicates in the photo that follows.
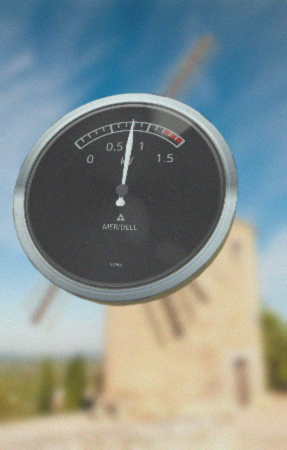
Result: 0.8 kV
